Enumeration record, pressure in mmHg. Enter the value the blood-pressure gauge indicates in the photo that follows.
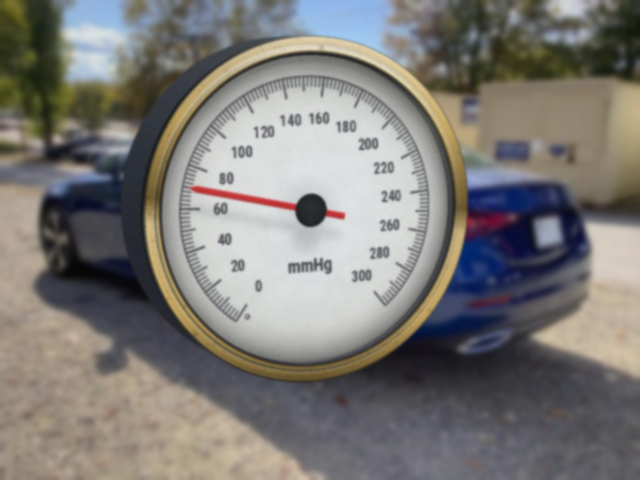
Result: 70 mmHg
